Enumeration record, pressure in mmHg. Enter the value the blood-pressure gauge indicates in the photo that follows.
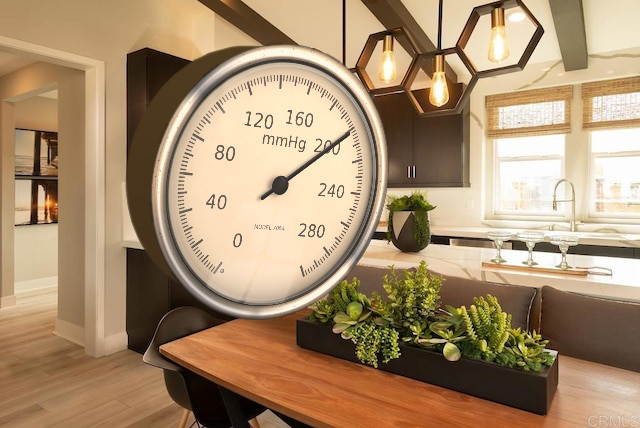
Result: 200 mmHg
